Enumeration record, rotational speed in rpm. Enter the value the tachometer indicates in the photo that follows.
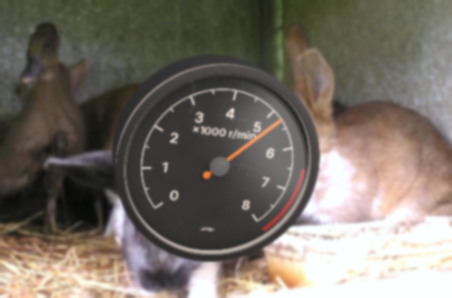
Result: 5250 rpm
